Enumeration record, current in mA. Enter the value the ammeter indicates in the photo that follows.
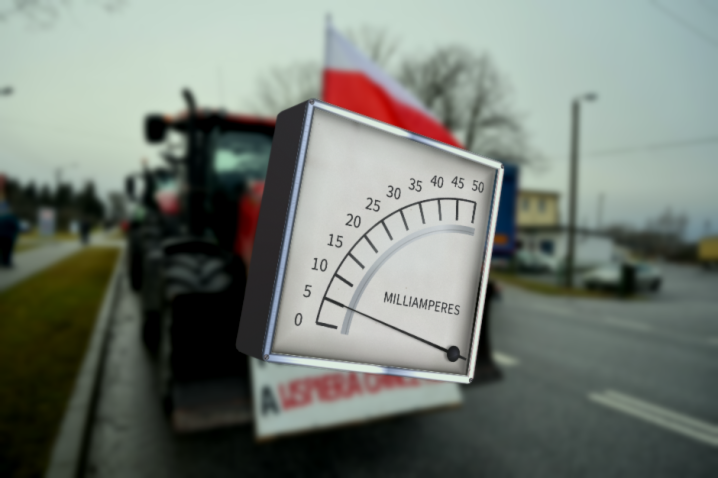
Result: 5 mA
